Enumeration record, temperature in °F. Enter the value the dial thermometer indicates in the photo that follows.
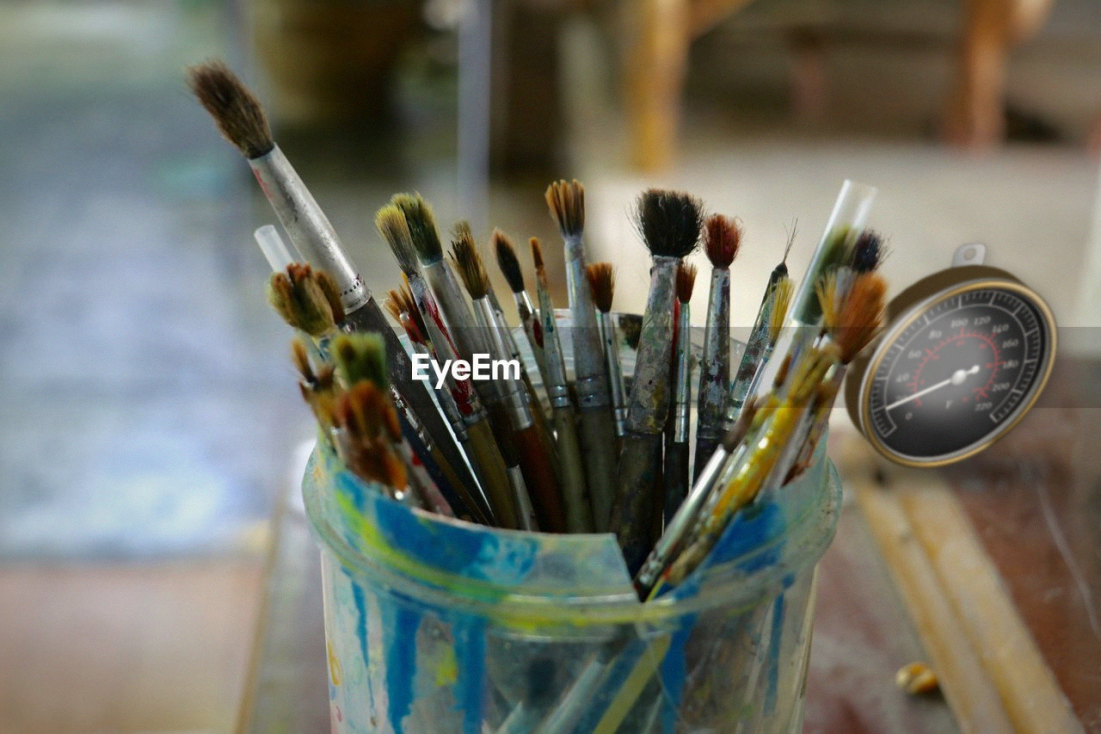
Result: 20 °F
